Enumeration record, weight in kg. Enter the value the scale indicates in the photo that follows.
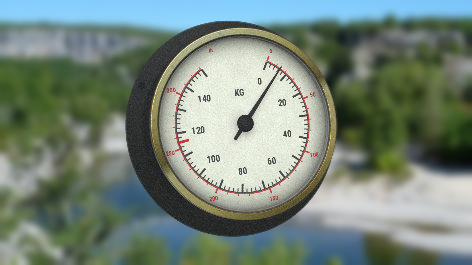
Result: 6 kg
